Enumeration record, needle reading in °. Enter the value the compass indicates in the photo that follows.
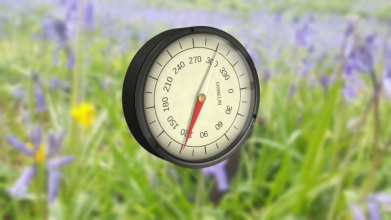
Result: 120 °
